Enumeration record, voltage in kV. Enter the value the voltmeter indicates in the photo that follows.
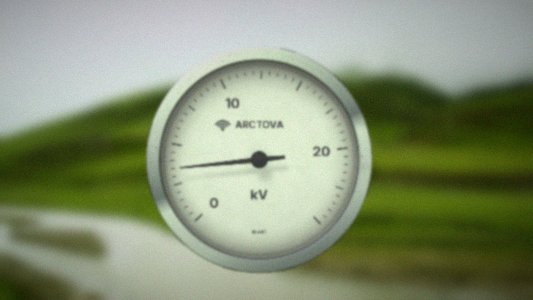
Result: 3.5 kV
